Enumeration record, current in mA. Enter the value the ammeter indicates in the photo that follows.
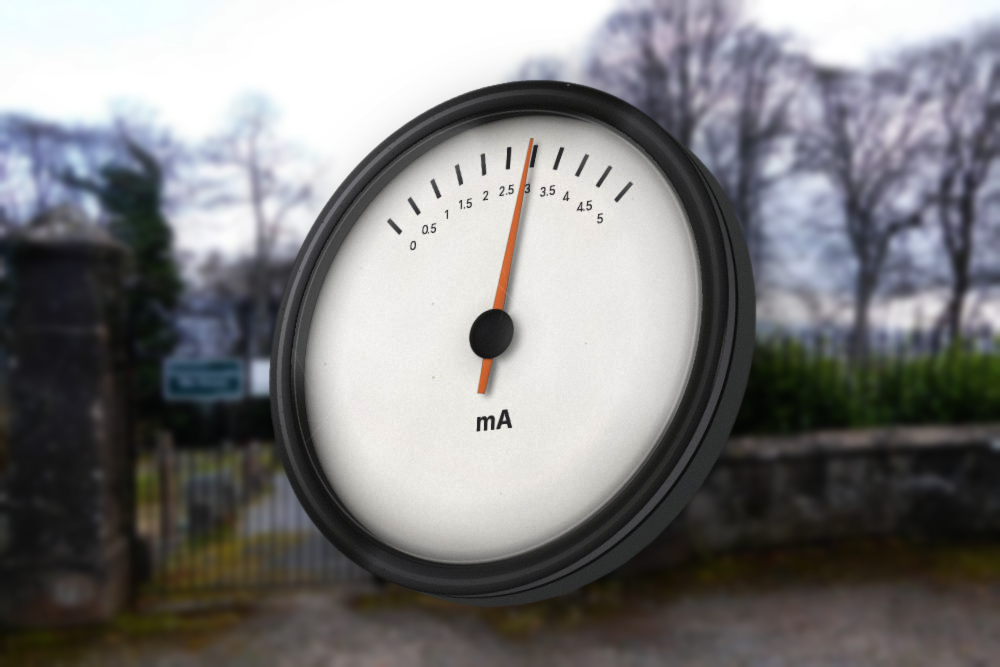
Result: 3 mA
